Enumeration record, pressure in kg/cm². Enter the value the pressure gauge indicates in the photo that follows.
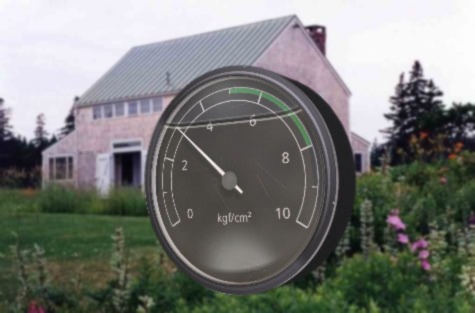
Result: 3 kg/cm²
